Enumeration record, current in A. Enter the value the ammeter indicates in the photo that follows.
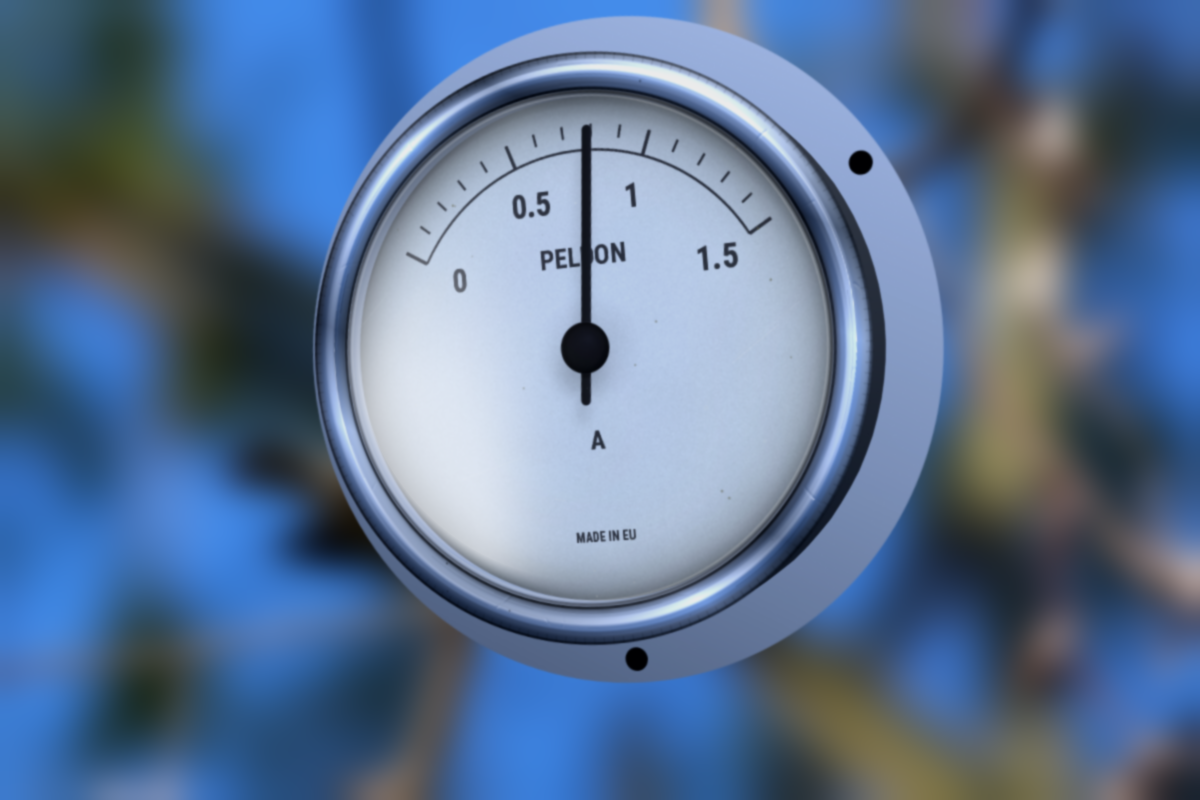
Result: 0.8 A
